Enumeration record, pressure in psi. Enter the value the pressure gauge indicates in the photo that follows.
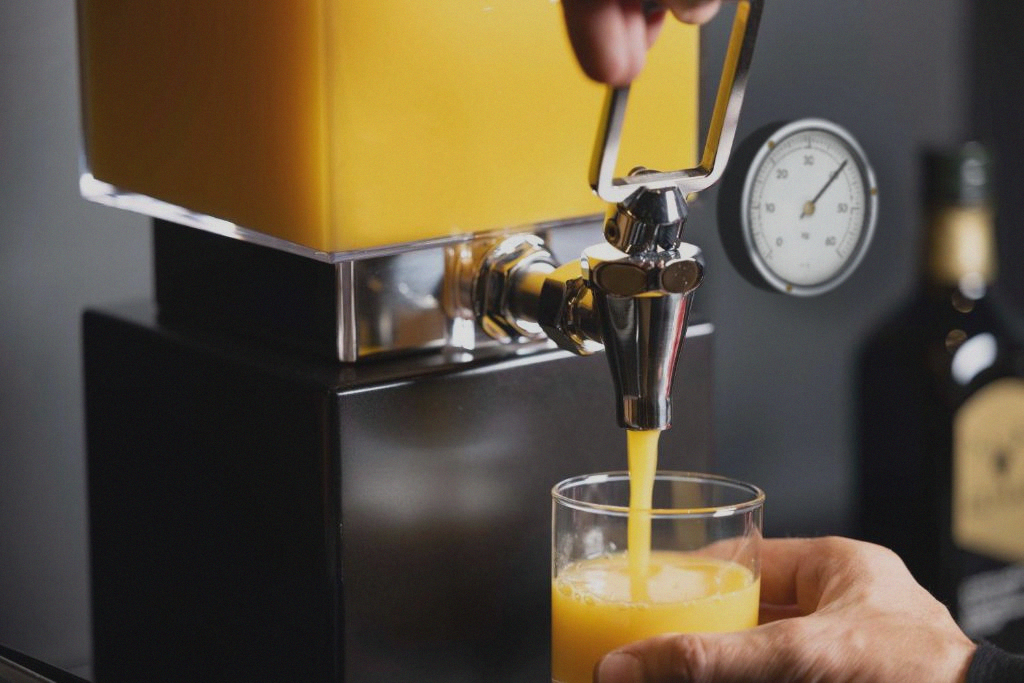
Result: 40 psi
